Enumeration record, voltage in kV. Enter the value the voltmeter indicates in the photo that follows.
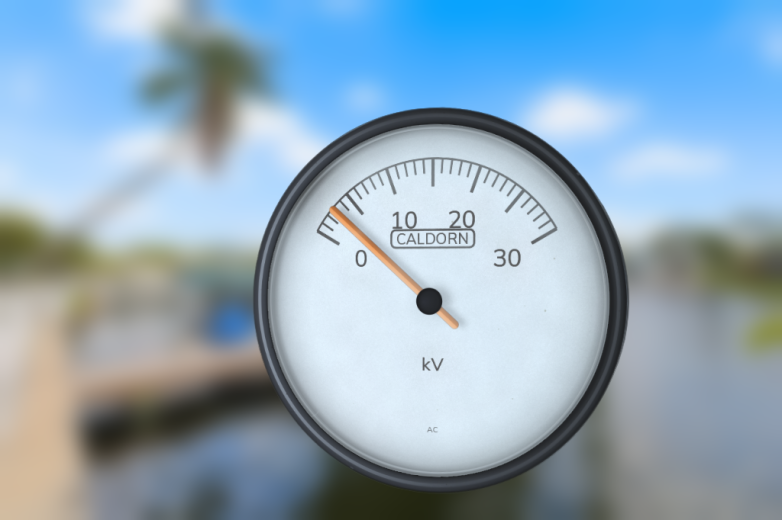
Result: 3 kV
